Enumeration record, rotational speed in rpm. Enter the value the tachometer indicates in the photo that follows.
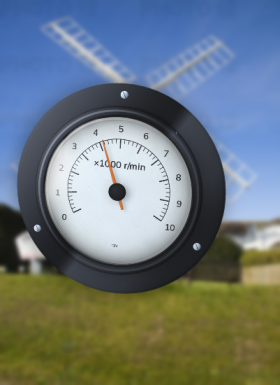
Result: 4200 rpm
